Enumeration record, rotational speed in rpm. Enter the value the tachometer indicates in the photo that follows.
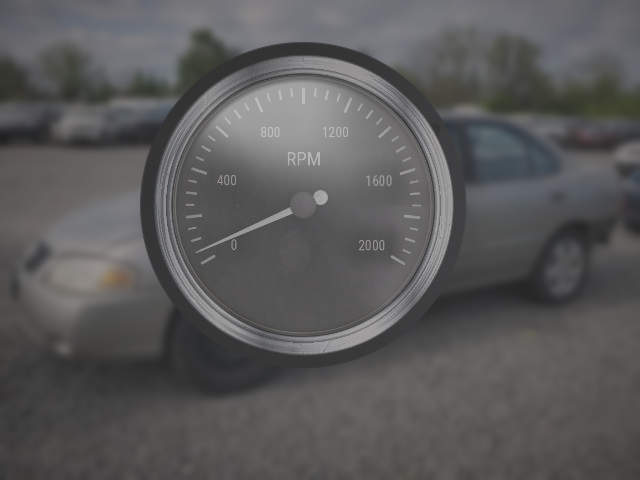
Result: 50 rpm
